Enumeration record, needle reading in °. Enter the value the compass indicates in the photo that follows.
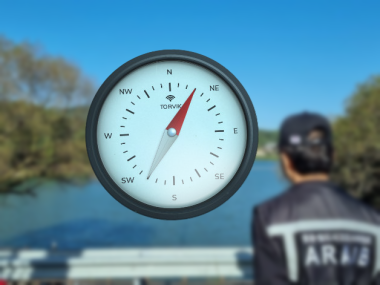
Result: 30 °
